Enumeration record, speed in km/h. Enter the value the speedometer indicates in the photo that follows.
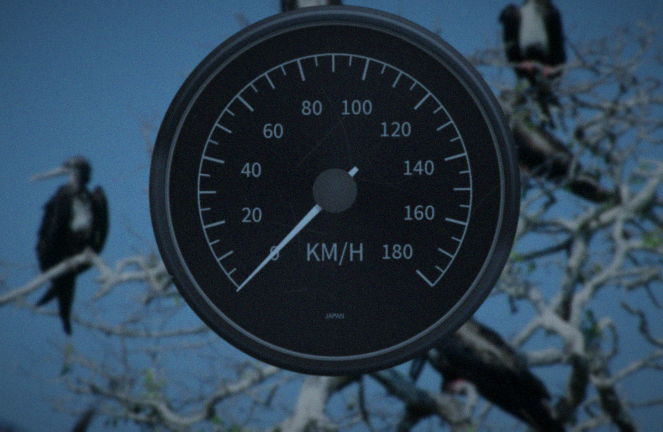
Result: 0 km/h
